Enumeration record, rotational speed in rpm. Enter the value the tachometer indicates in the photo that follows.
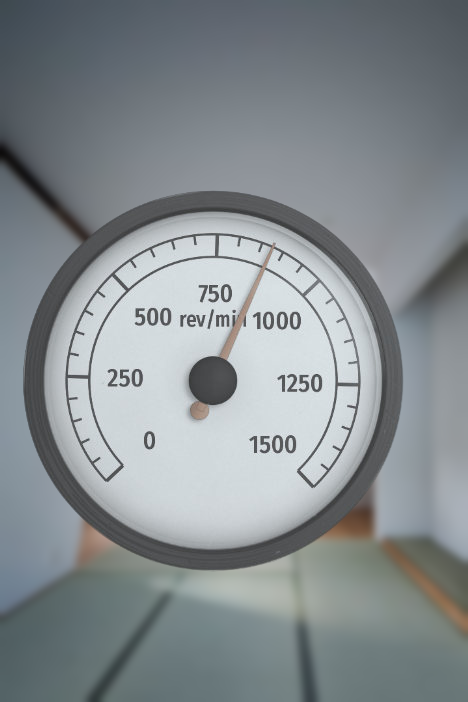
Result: 875 rpm
